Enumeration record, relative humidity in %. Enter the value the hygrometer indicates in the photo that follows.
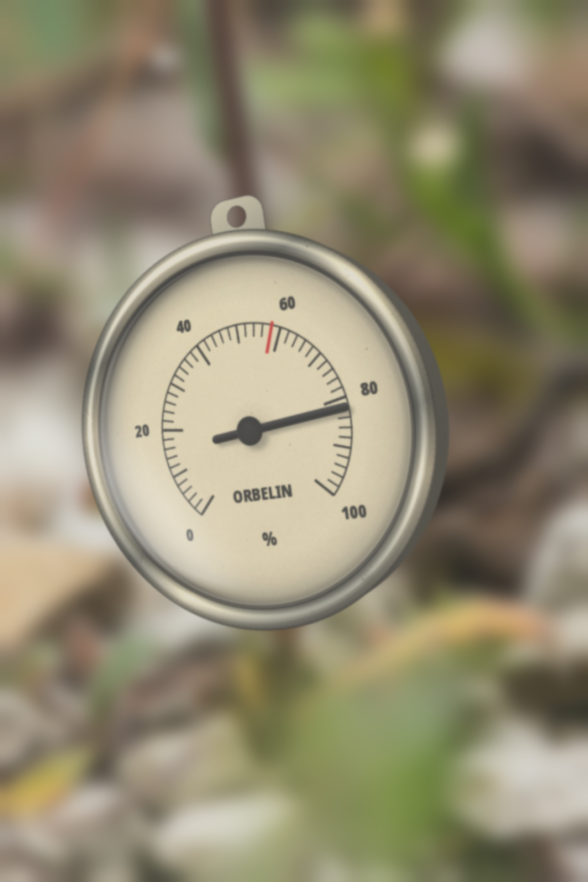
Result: 82 %
